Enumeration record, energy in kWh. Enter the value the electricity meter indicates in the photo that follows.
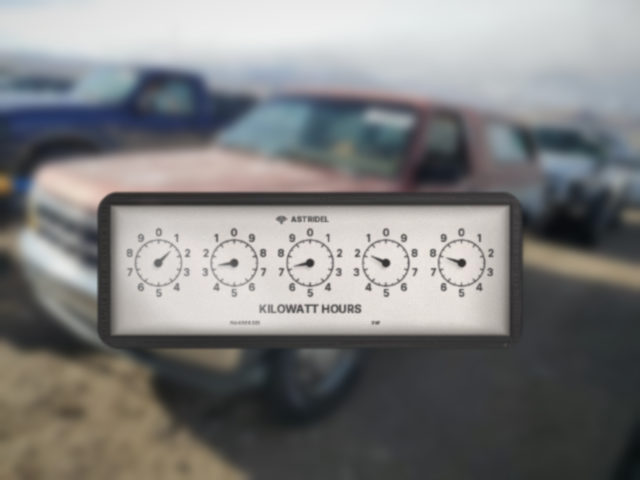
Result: 12718 kWh
